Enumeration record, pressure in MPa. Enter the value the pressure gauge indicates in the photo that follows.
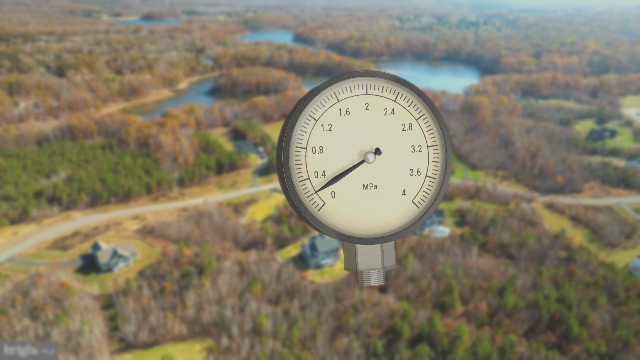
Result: 0.2 MPa
